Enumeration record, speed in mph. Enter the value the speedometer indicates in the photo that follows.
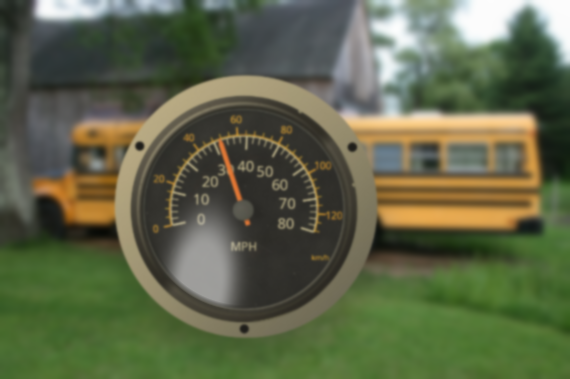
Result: 32 mph
